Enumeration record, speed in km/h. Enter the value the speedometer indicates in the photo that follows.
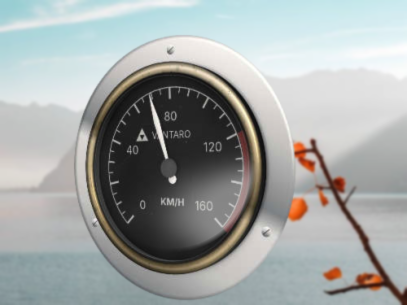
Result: 70 km/h
